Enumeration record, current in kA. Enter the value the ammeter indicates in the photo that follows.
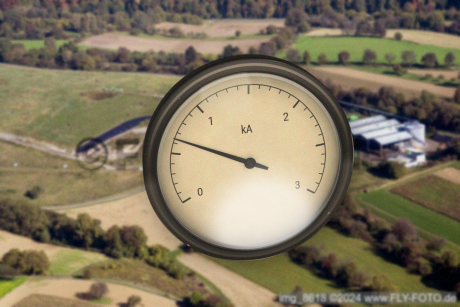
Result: 0.65 kA
